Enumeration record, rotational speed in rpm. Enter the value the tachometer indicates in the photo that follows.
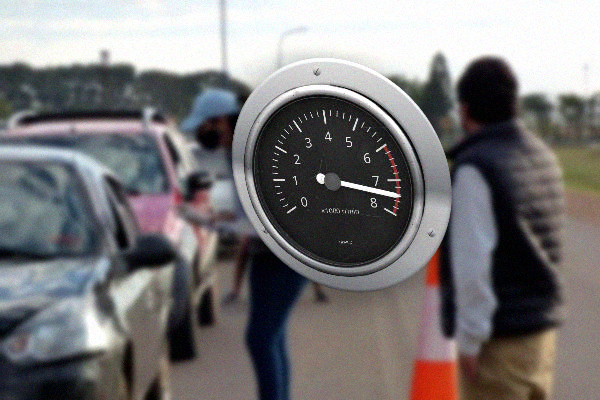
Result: 7400 rpm
